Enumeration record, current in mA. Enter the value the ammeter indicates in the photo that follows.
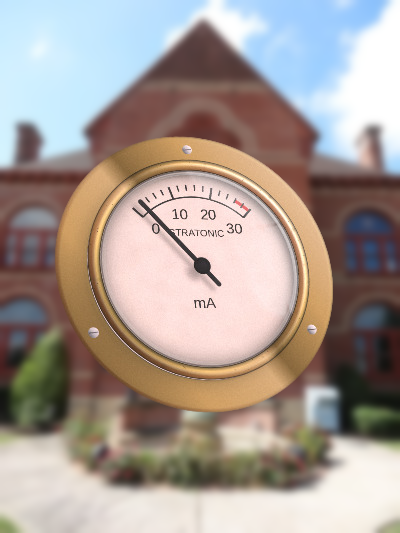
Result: 2 mA
